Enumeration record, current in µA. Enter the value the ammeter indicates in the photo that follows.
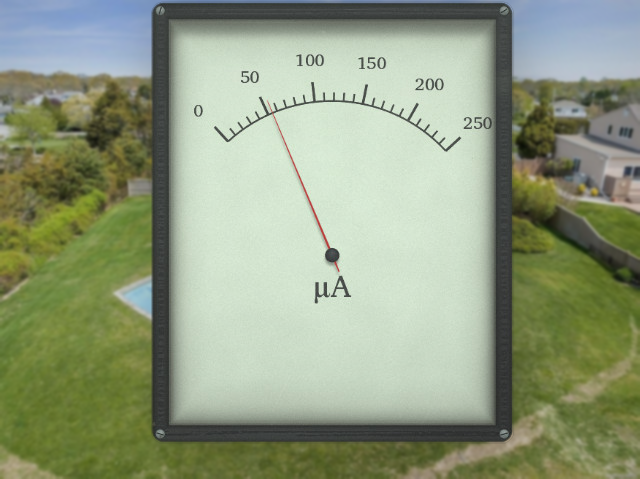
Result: 55 µA
